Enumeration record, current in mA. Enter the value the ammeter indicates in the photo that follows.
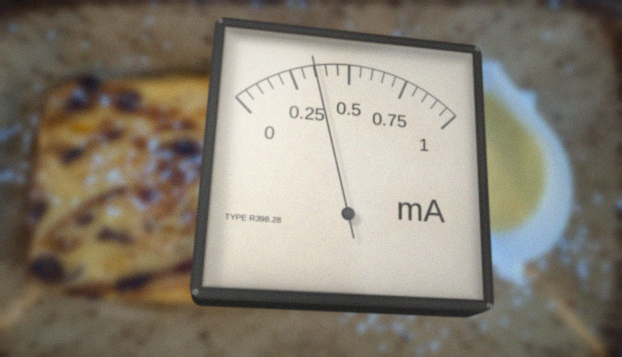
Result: 0.35 mA
